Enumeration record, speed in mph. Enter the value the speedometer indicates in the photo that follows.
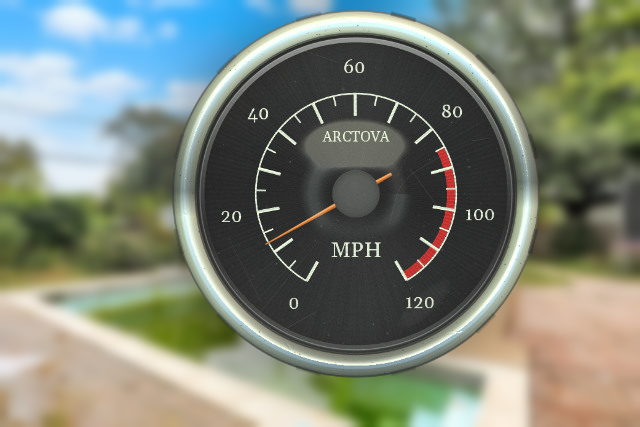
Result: 12.5 mph
